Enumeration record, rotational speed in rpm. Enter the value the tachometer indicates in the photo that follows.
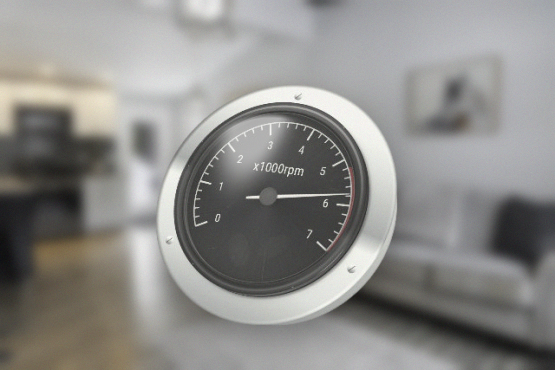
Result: 5800 rpm
